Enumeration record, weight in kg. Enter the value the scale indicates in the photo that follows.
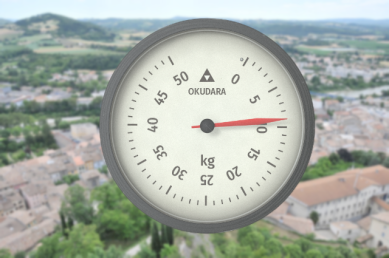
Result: 9 kg
